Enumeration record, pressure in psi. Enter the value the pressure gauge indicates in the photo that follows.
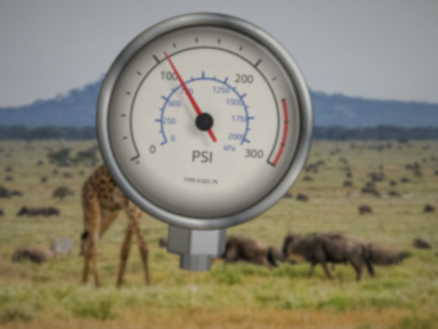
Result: 110 psi
